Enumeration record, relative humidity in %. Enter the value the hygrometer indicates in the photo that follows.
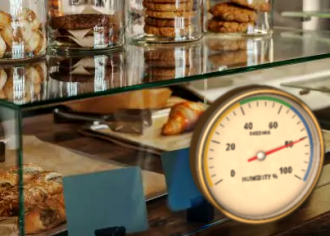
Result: 80 %
